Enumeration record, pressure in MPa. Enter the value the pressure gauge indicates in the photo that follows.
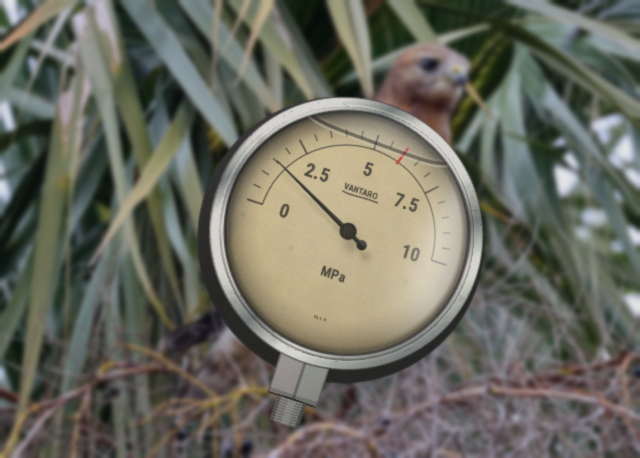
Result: 1.5 MPa
